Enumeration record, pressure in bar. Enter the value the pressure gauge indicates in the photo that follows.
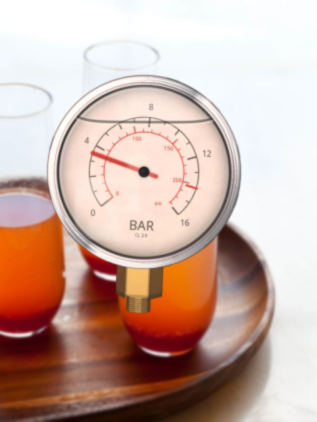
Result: 3.5 bar
